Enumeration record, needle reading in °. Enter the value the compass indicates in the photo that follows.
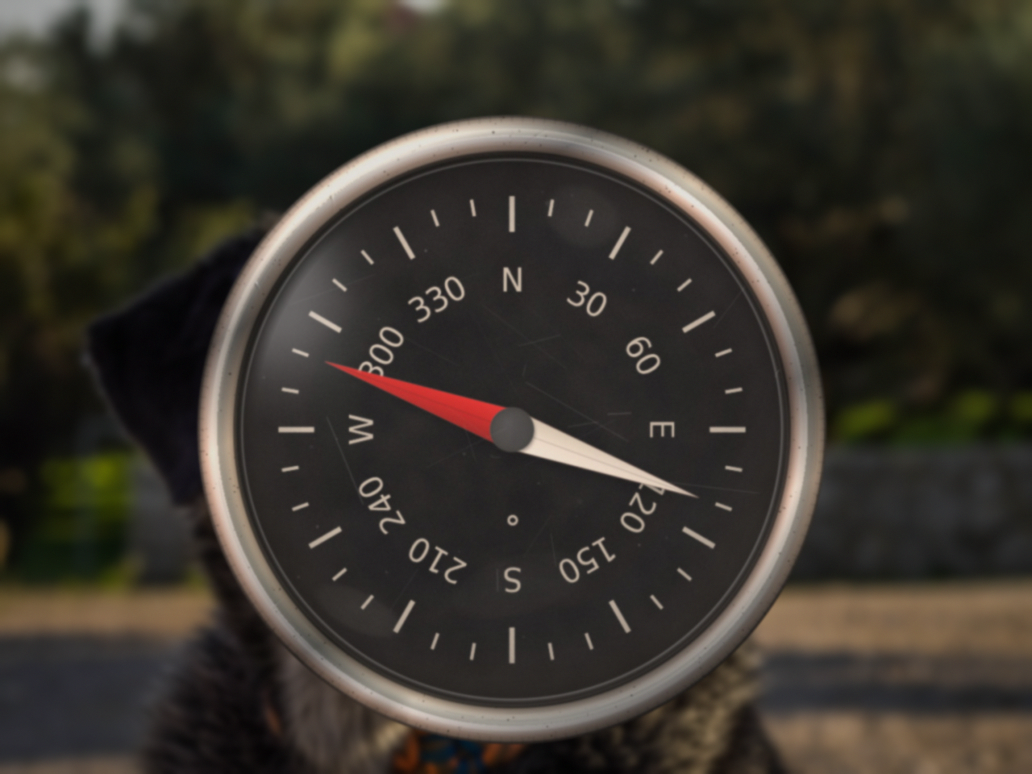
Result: 290 °
